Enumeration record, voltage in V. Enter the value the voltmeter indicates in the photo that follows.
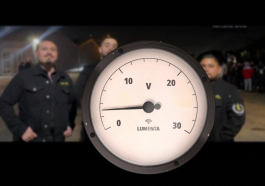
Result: 3 V
